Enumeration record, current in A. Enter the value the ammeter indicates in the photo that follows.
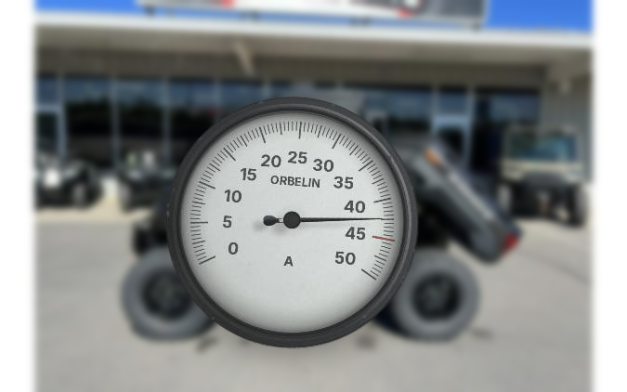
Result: 42.5 A
